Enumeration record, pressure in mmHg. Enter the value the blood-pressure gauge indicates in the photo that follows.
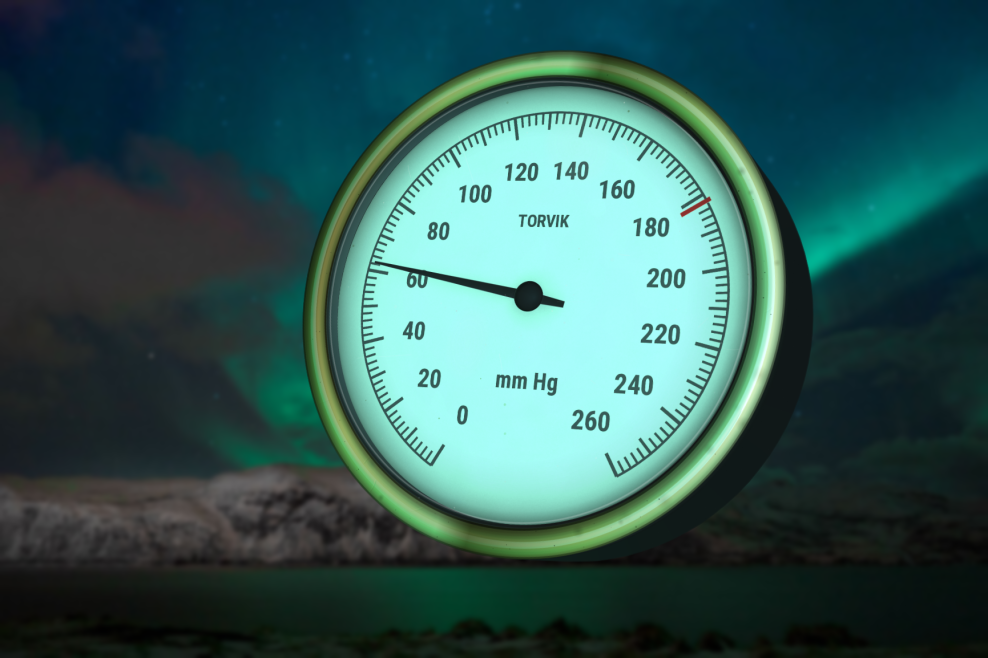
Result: 62 mmHg
